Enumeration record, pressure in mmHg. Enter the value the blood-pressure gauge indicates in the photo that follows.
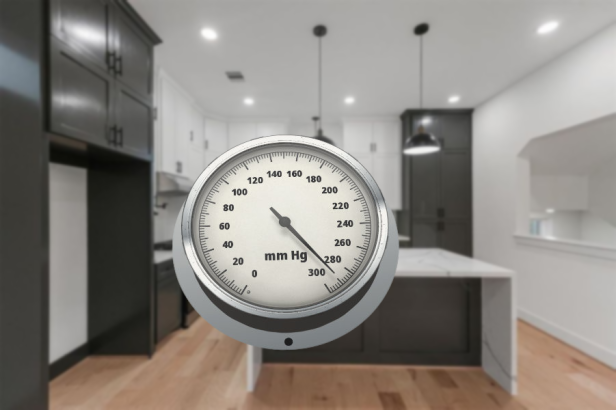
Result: 290 mmHg
